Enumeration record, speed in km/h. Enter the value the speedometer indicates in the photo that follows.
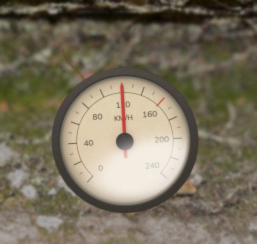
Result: 120 km/h
